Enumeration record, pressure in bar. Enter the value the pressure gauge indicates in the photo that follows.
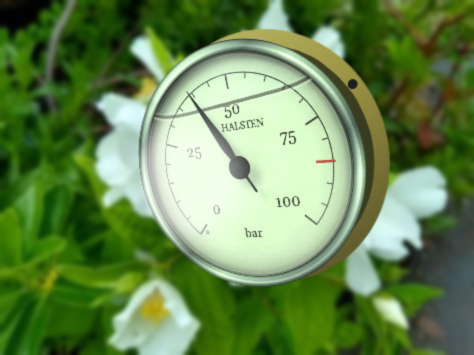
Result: 40 bar
